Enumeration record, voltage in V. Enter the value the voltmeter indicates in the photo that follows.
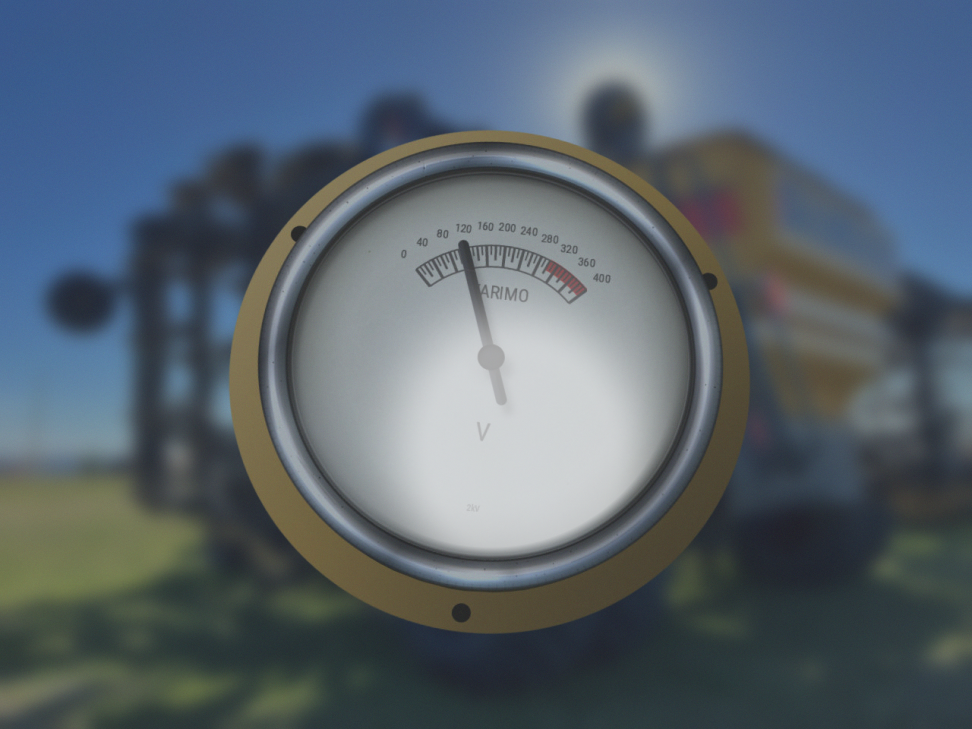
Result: 110 V
